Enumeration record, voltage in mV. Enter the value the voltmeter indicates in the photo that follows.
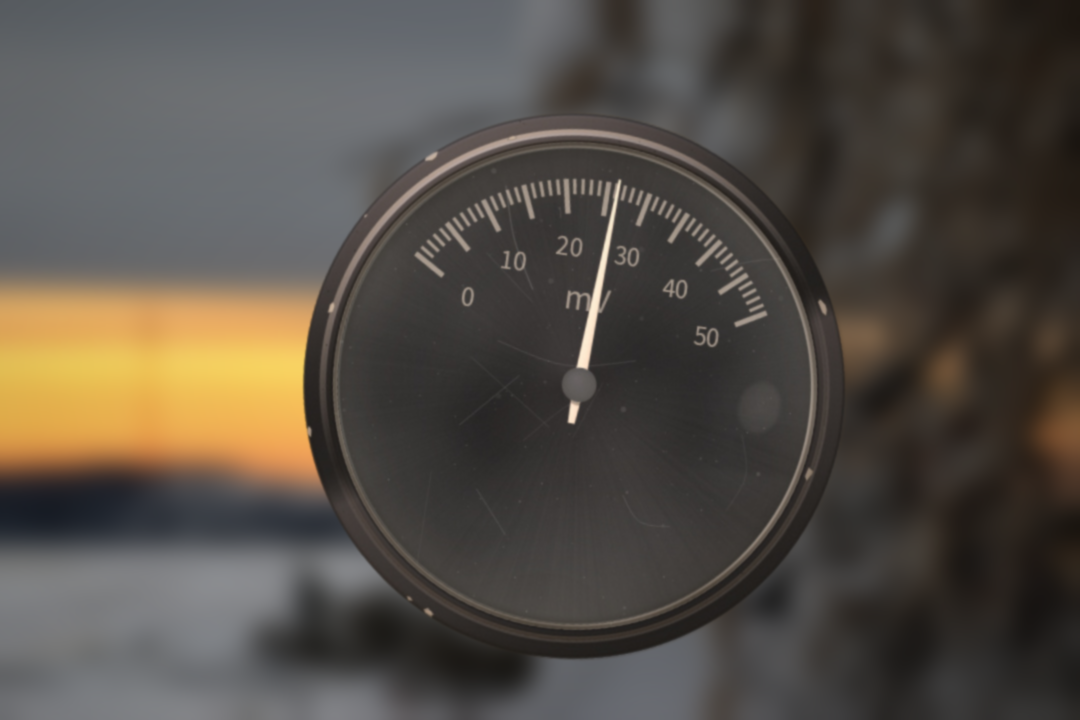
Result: 26 mV
